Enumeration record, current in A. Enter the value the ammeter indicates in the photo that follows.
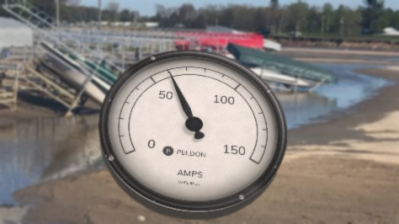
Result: 60 A
